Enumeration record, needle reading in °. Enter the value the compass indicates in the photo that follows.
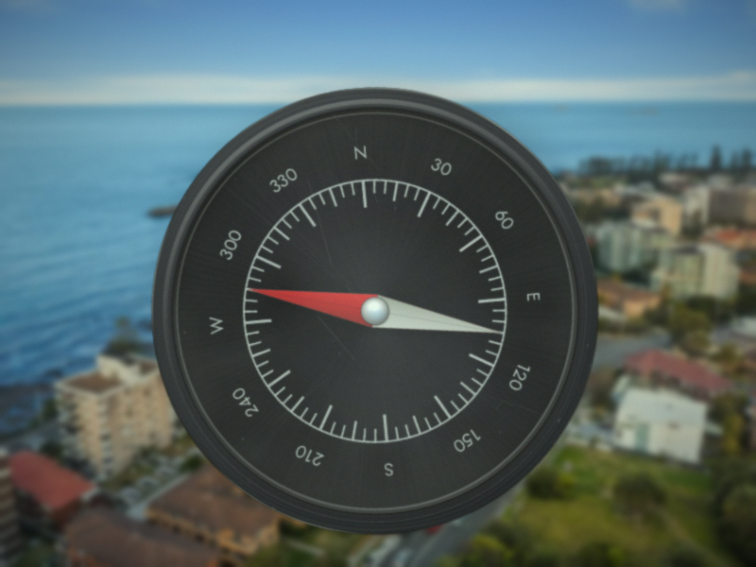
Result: 285 °
